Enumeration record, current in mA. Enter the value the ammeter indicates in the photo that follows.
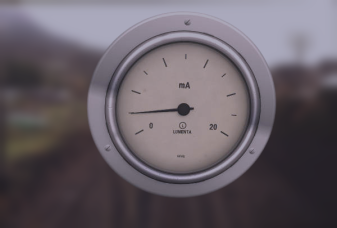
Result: 2 mA
